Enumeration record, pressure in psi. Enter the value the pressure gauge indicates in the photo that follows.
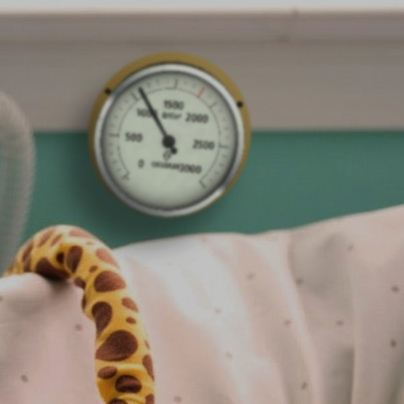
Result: 1100 psi
